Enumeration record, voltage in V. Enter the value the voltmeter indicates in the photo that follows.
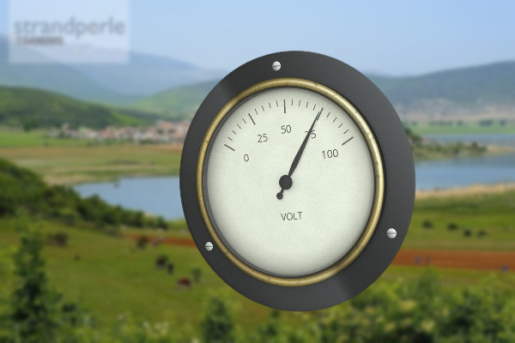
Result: 75 V
